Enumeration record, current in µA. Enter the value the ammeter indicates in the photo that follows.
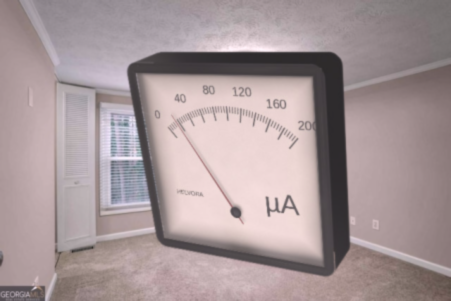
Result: 20 µA
